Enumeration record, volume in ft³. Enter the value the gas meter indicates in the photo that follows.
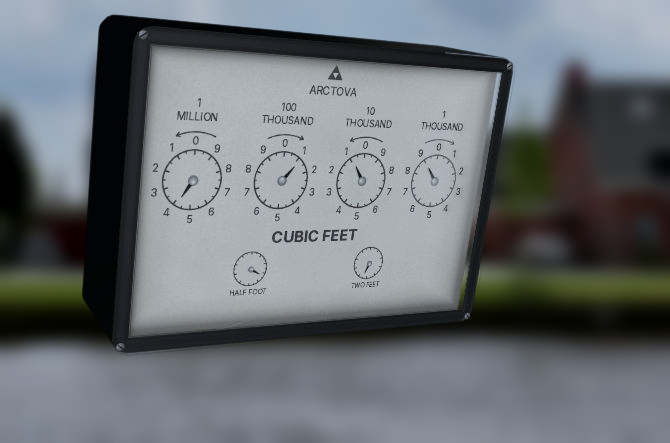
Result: 410900 ft³
